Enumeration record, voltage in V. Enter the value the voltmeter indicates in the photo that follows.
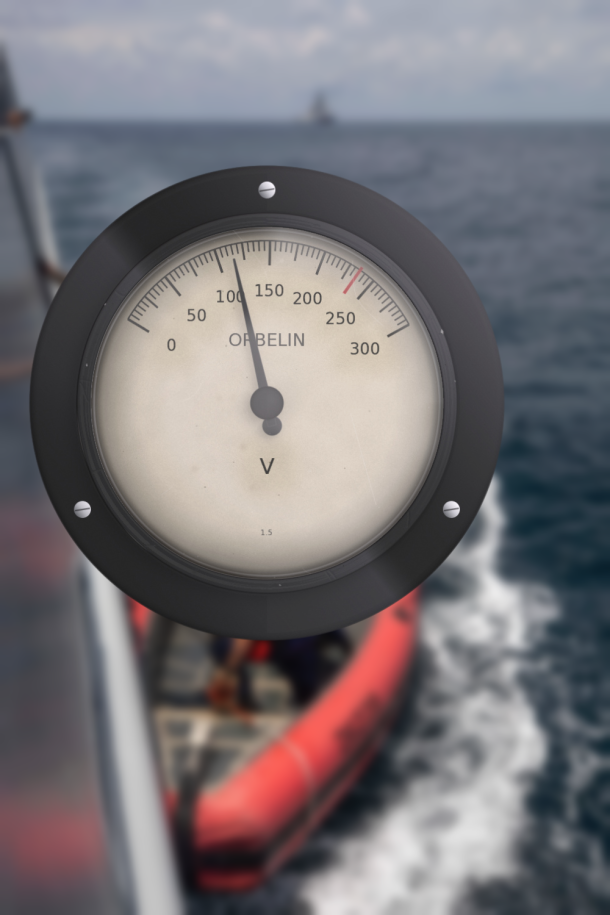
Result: 115 V
